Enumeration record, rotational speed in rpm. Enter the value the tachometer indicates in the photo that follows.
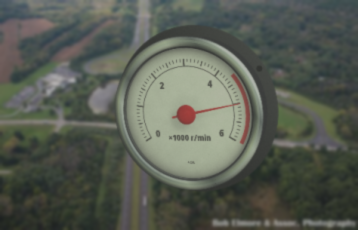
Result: 5000 rpm
